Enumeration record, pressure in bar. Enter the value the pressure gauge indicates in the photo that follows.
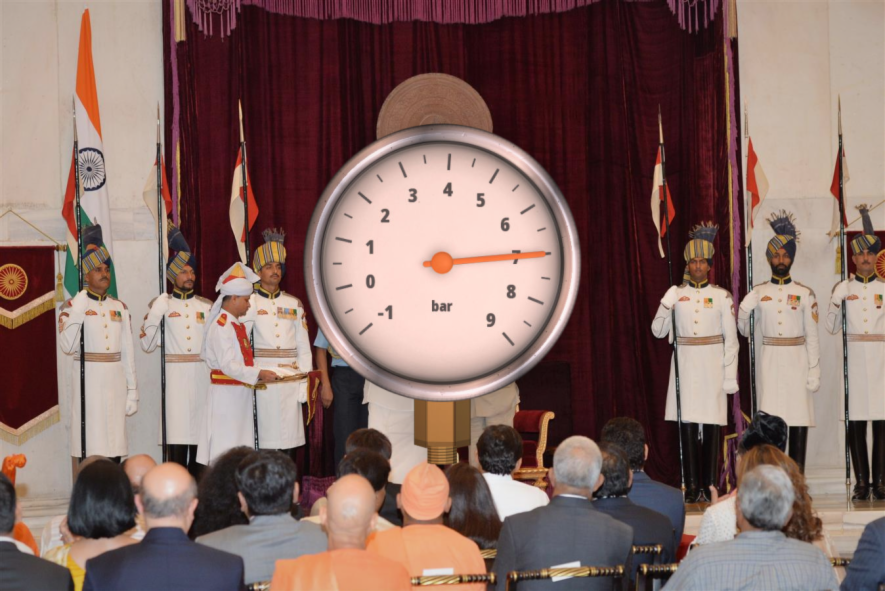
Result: 7 bar
